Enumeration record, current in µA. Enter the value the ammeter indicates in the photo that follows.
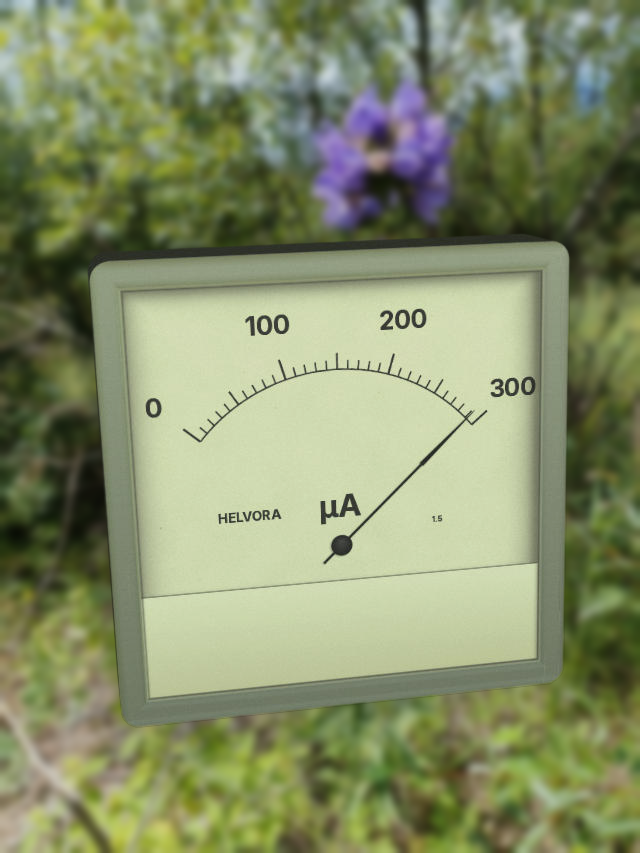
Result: 290 µA
